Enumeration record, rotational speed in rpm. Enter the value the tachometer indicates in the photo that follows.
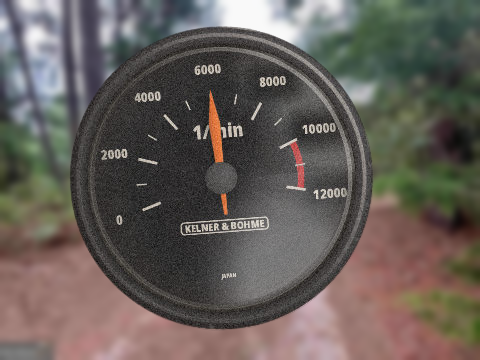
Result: 6000 rpm
